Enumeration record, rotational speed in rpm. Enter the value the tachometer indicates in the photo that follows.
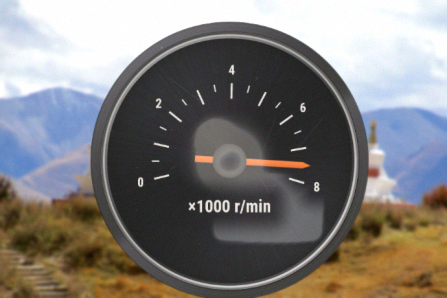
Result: 7500 rpm
